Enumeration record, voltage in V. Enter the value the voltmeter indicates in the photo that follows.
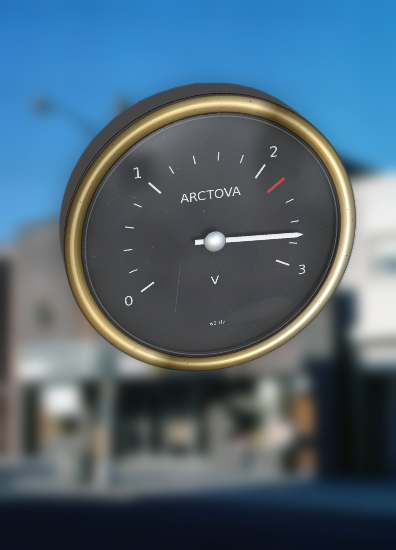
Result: 2.7 V
